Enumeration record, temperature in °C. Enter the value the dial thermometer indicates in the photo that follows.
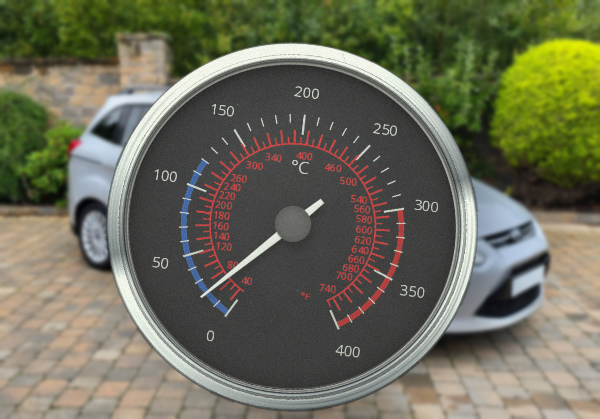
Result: 20 °C
